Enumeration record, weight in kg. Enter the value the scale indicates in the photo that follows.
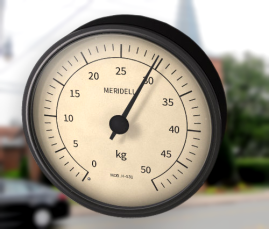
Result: 29.5 kg
